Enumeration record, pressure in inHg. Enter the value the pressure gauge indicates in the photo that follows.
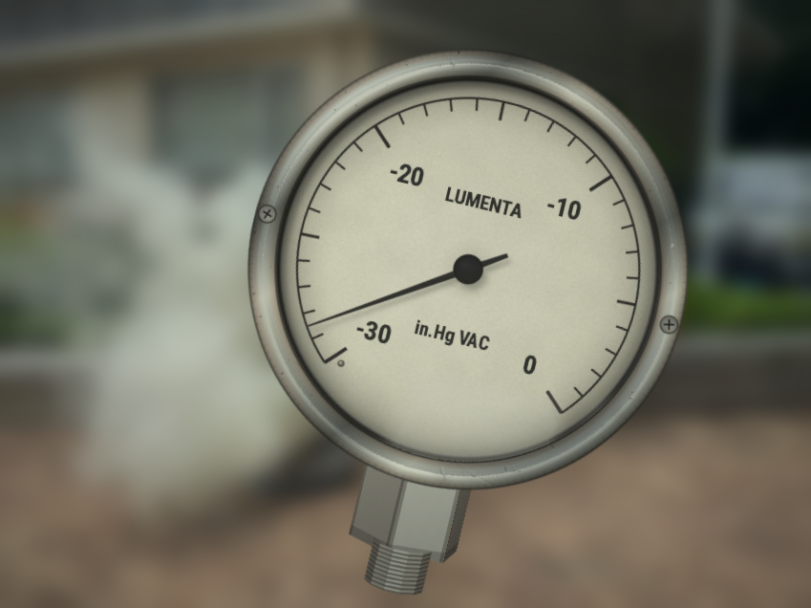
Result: -28.5 inHg
